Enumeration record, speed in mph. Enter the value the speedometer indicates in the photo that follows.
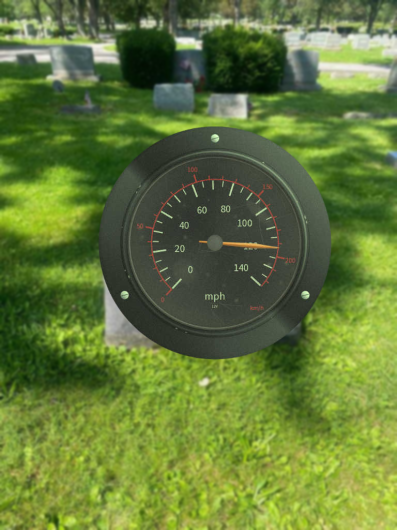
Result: 120 mph
